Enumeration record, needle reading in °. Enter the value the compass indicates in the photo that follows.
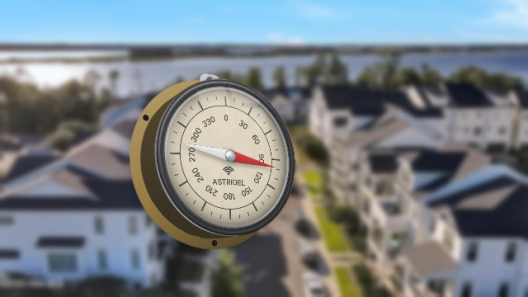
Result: 100 °
